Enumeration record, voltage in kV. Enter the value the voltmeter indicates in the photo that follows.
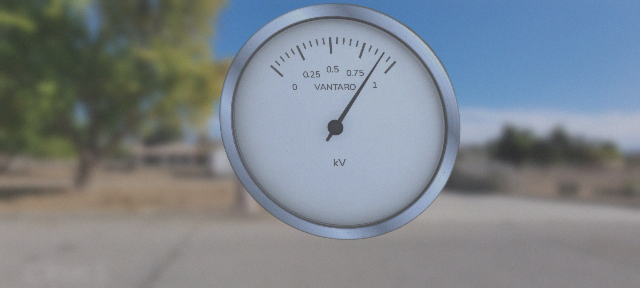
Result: 0.9 kV
